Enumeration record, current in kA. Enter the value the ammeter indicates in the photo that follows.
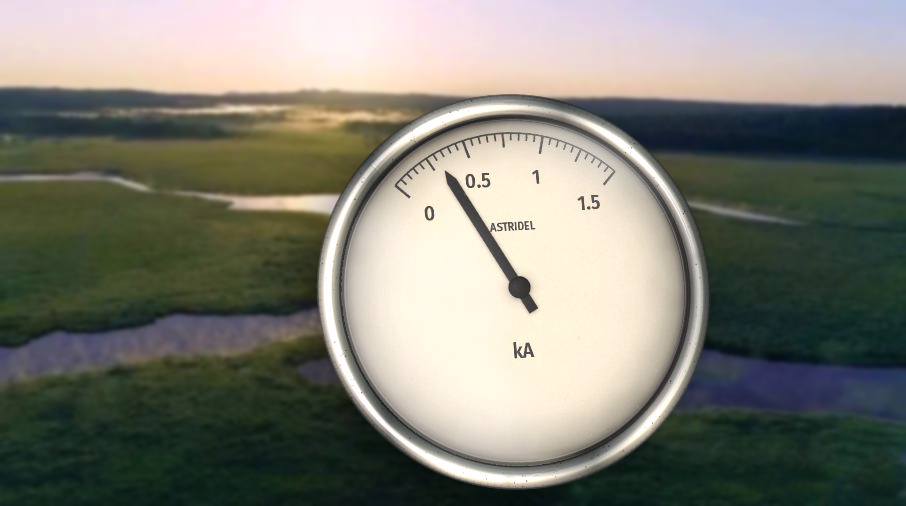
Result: 0.3 kA
